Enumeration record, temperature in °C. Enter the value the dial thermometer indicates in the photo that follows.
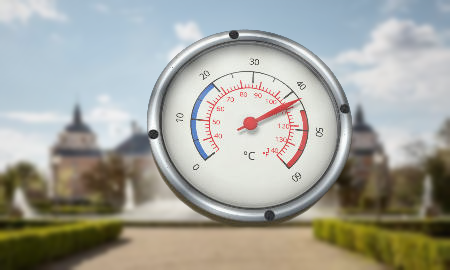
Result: 42.5 °C
